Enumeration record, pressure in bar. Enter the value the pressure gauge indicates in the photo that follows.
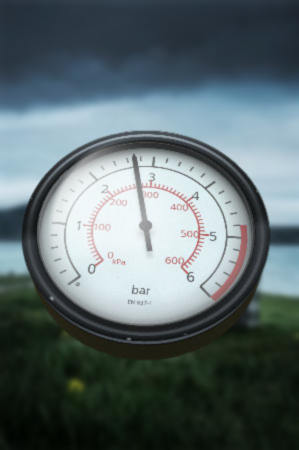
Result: 2.7 bar
